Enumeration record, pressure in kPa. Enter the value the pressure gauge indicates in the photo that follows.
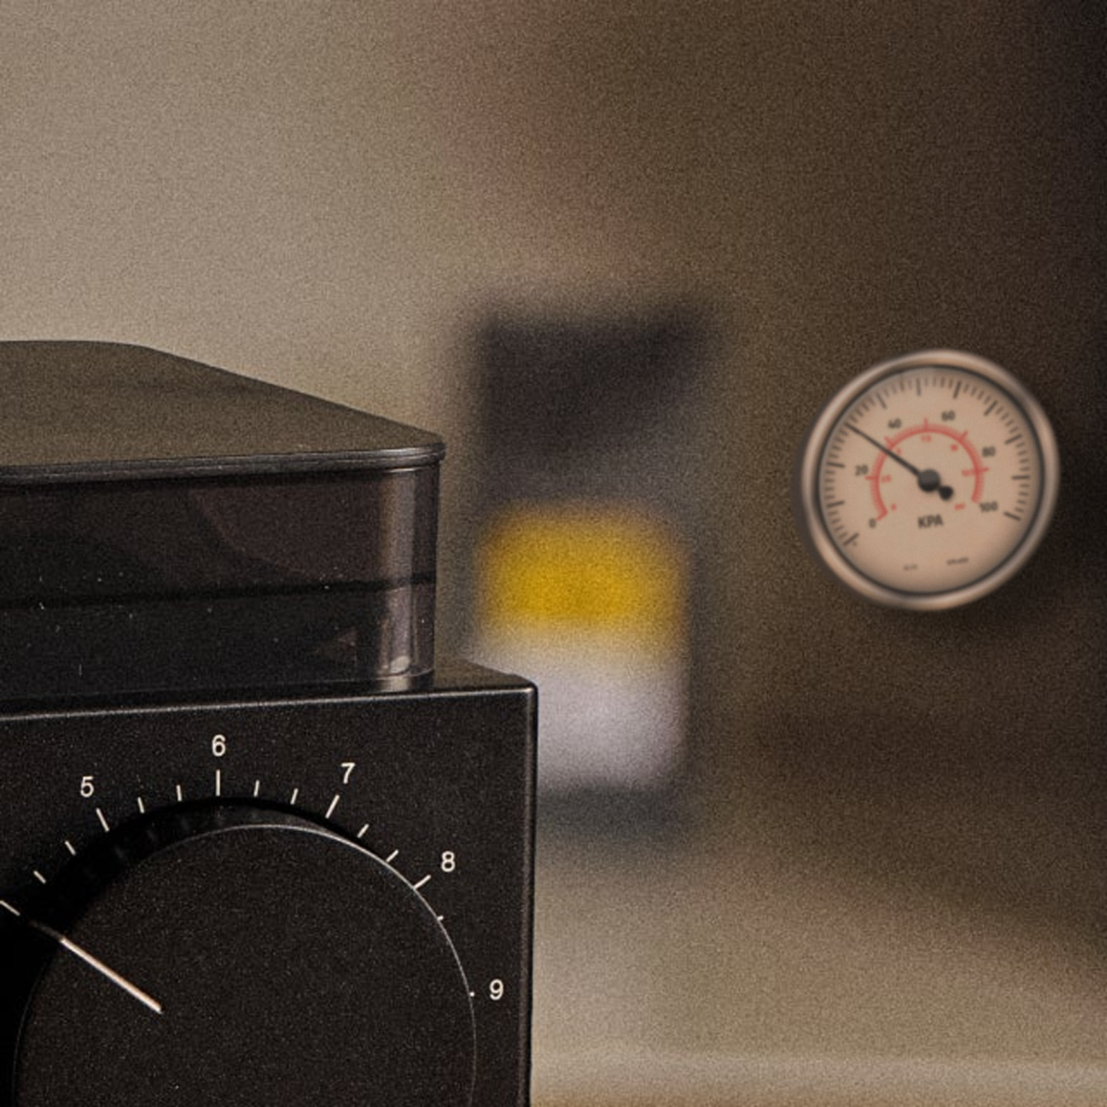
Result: 30 kPa
